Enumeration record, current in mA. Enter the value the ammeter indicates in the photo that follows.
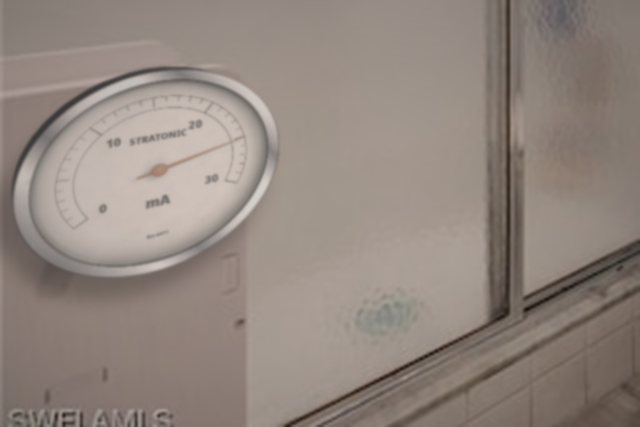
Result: 25 mA
